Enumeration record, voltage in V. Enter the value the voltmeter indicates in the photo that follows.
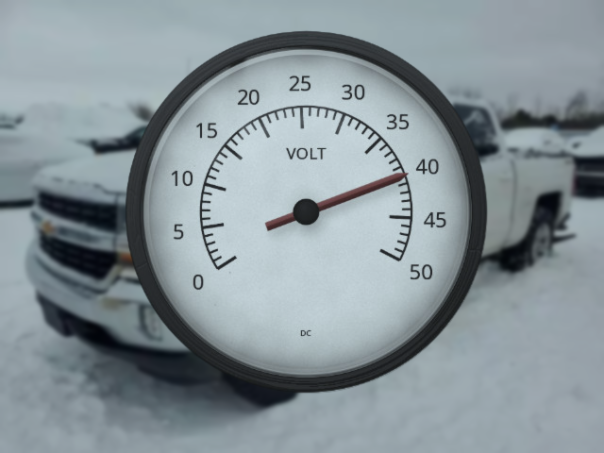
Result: 40 V
